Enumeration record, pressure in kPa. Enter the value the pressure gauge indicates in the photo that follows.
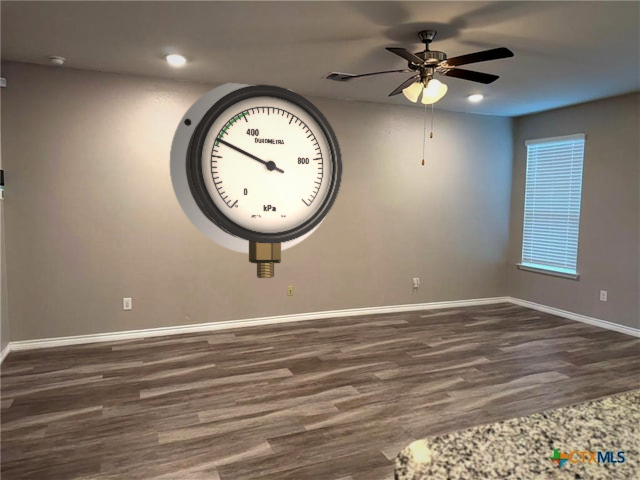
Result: 260 kPa
